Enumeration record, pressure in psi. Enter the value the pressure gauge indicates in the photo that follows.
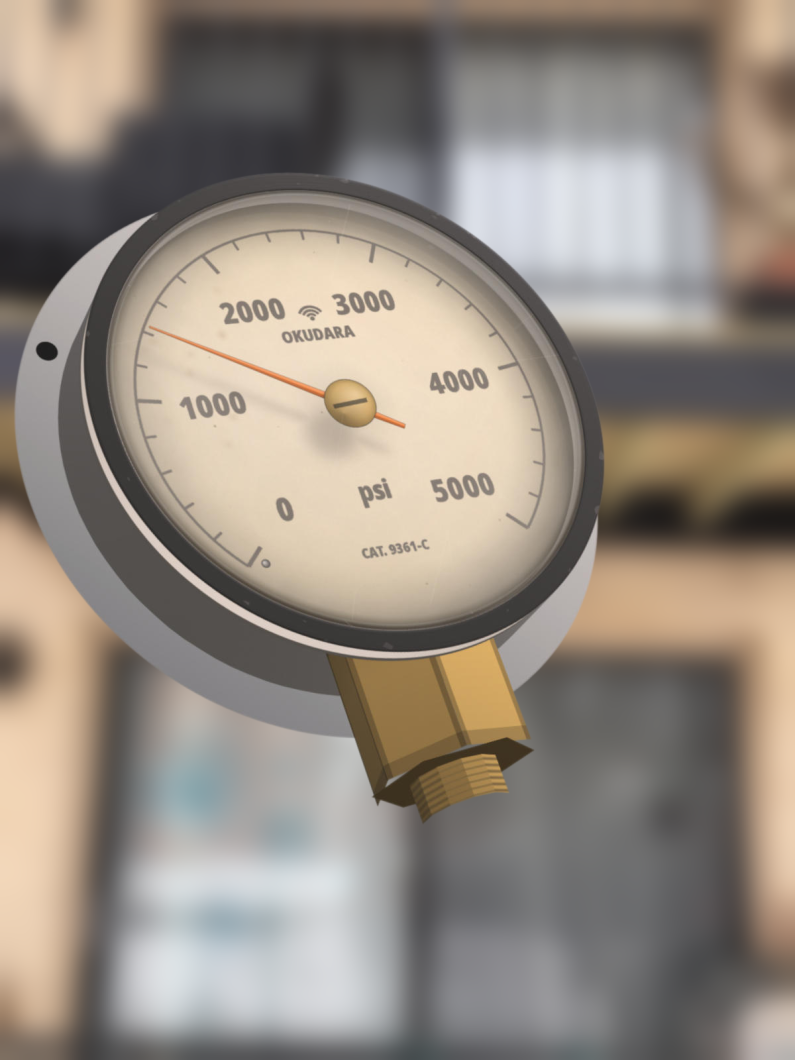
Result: 1400 psi
